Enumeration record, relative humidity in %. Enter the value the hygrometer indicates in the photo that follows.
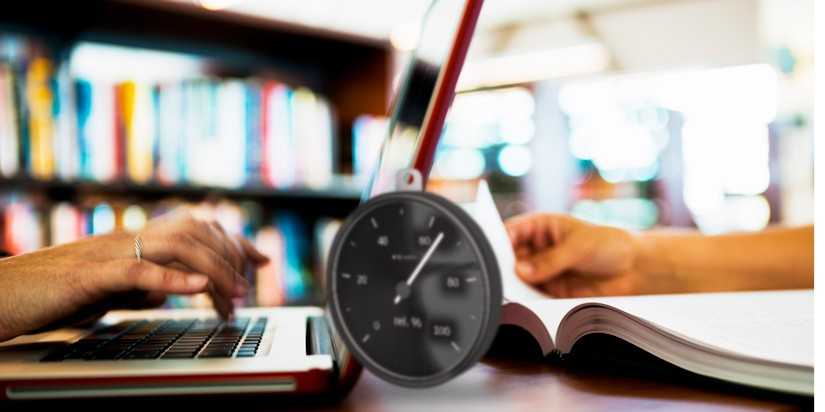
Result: 65 %
